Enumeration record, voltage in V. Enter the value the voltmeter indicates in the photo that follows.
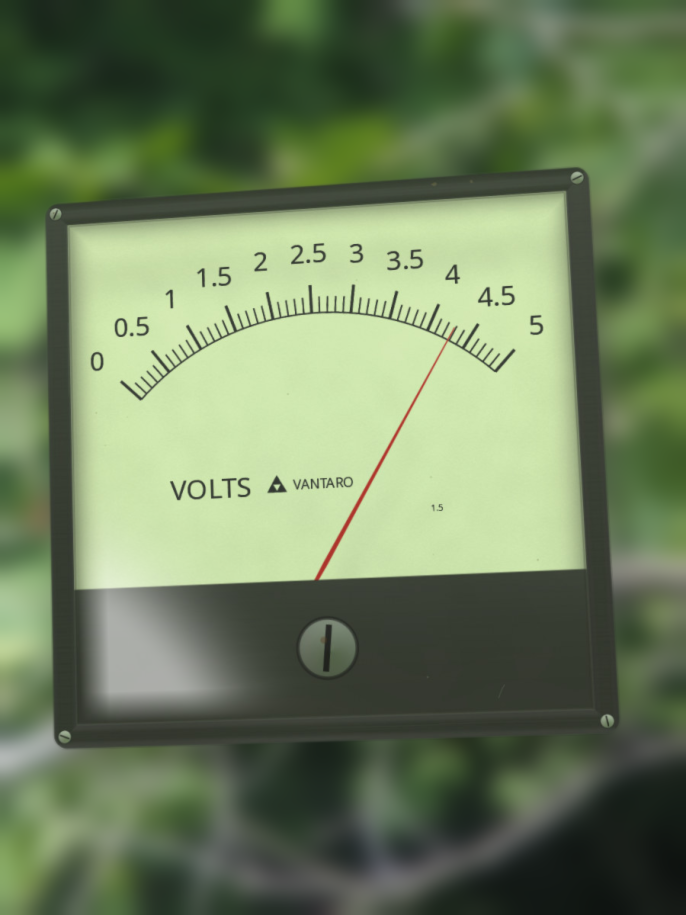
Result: 4.3 V
